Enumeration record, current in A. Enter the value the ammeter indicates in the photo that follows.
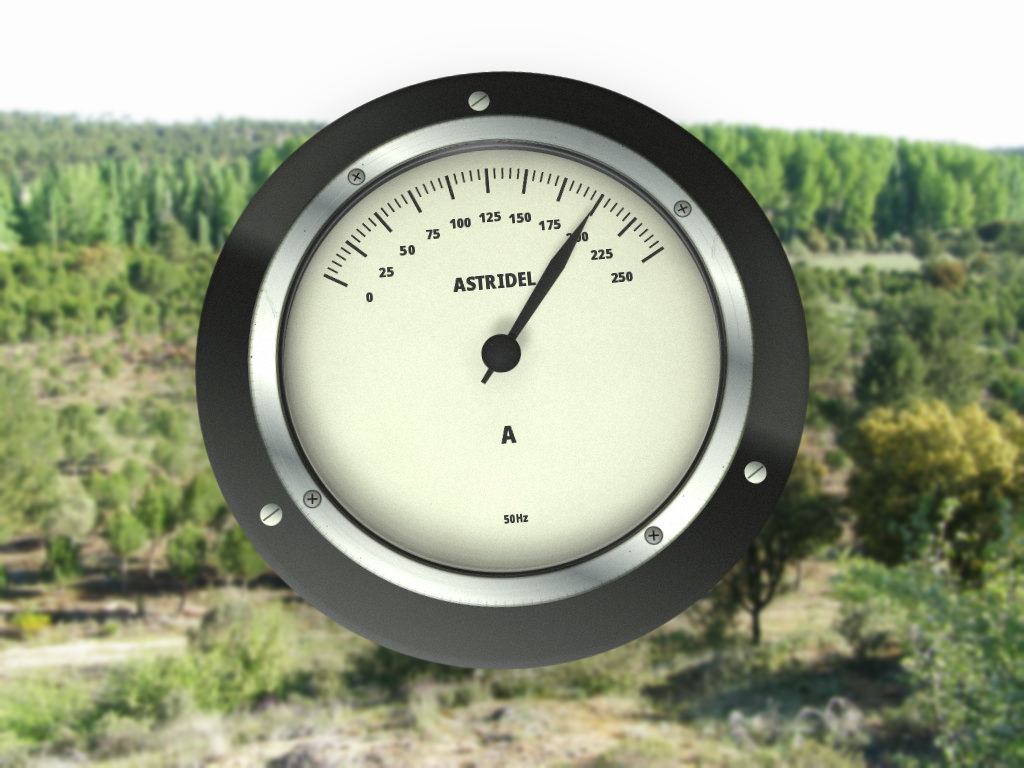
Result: 200 A
